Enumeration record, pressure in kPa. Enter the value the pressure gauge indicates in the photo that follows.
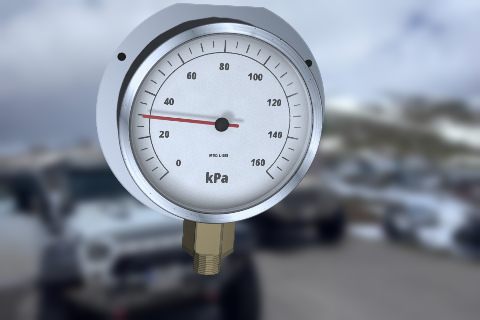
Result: 30 kPa
